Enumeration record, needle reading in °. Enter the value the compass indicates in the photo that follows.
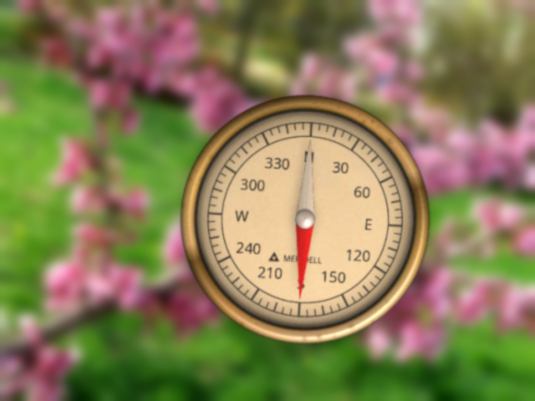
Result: 180 °
